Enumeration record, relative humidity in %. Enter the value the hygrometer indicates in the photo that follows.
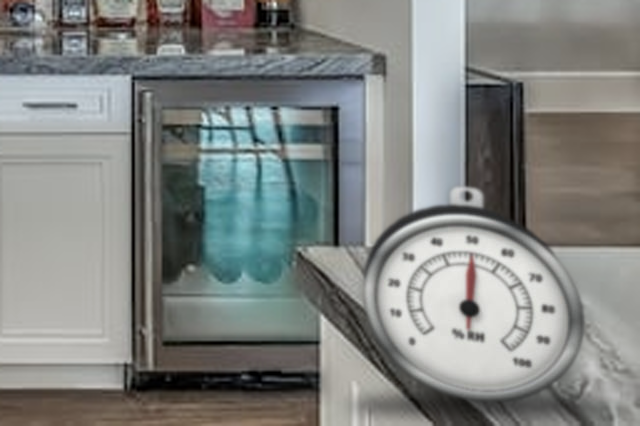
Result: 50 %
